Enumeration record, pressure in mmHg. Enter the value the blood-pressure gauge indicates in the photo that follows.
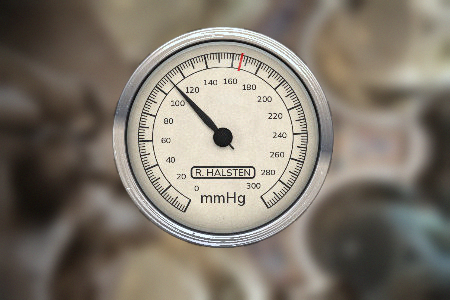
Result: 110 mmHg
